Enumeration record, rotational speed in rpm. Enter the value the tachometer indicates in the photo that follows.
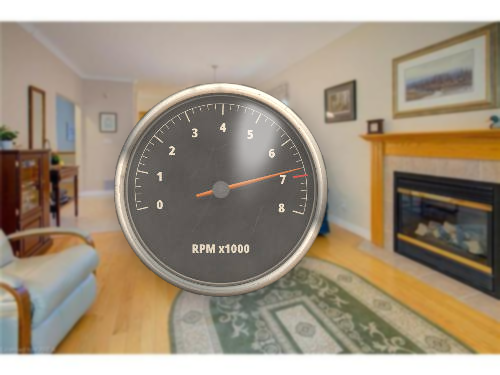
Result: 6800 rpm
